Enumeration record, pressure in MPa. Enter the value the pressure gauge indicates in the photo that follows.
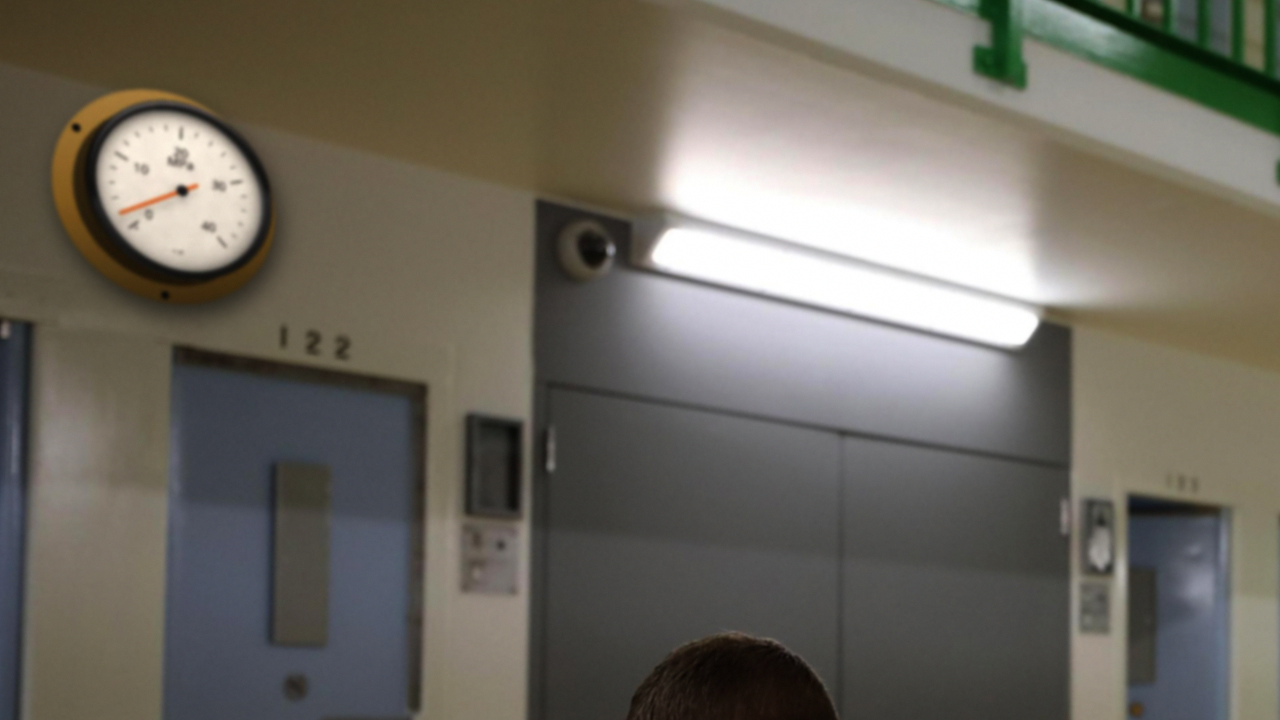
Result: 2 MPa
